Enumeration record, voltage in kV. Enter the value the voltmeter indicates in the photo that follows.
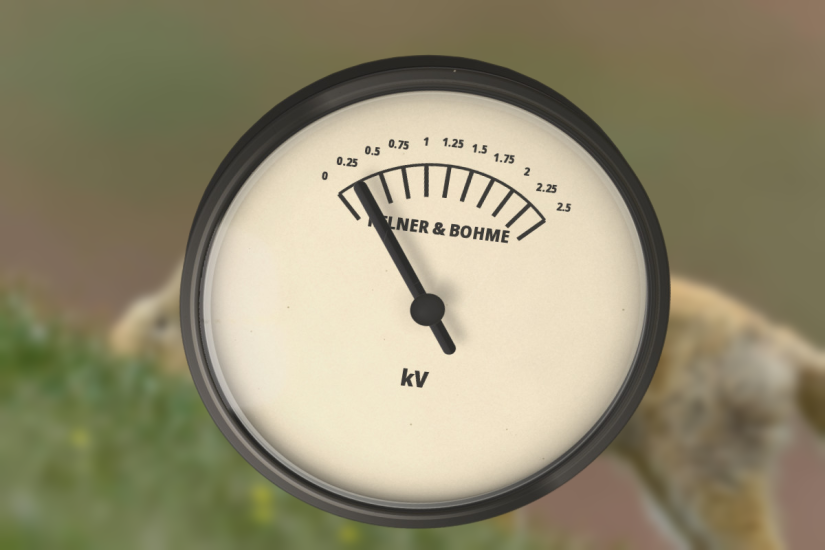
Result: 0.25 kV
